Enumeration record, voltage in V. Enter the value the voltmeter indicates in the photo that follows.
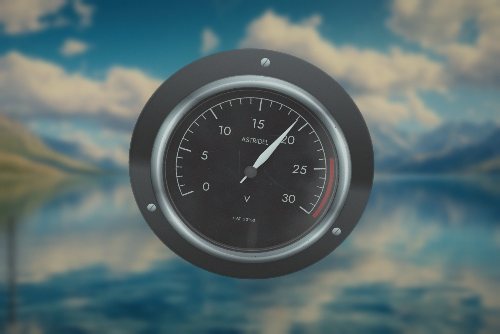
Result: 19 V
